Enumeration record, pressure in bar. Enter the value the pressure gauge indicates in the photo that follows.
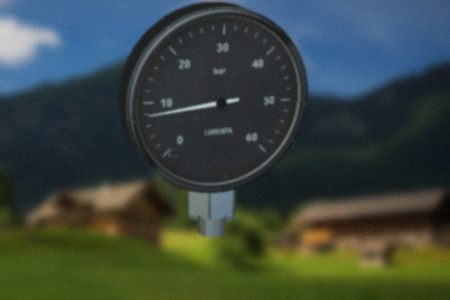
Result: 8 bar
